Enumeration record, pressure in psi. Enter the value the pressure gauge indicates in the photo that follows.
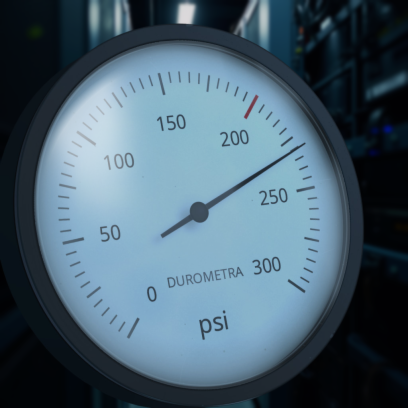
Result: 230 psi
